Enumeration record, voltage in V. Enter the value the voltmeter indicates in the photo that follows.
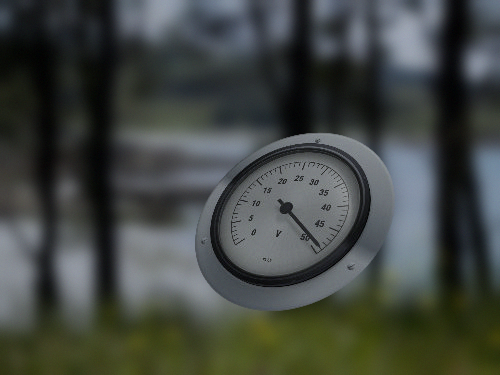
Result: 49 V
